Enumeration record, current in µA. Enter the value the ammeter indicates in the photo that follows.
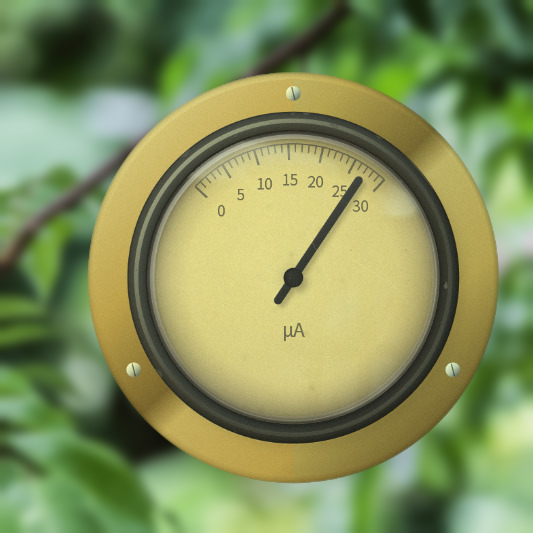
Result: 27 µA
